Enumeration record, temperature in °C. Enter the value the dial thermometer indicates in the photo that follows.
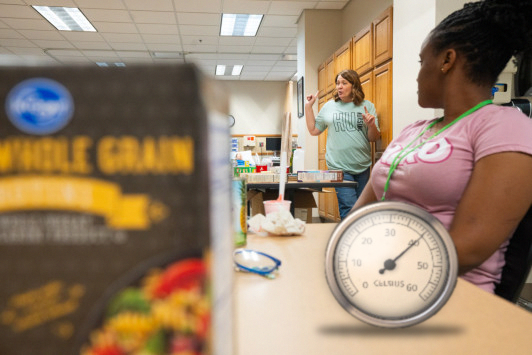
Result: 40 °C
